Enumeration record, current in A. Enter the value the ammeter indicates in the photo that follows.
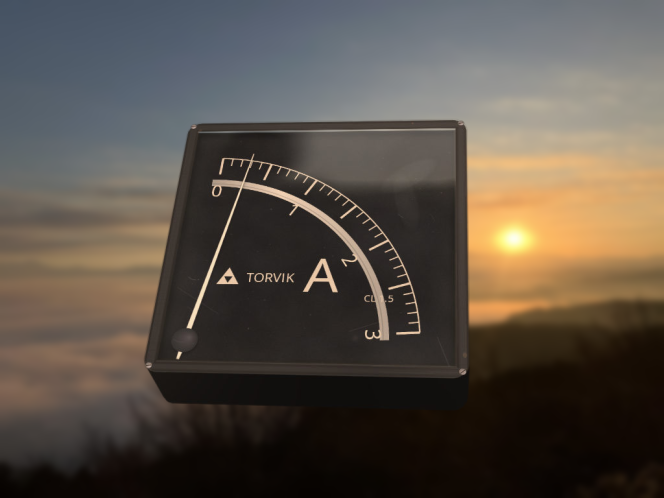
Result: 0.3 A
